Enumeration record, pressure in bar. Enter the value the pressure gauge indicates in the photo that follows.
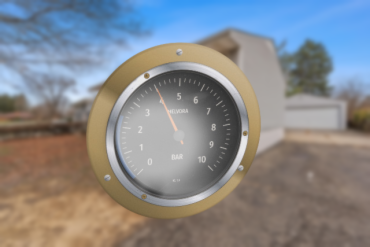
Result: 4 bar
